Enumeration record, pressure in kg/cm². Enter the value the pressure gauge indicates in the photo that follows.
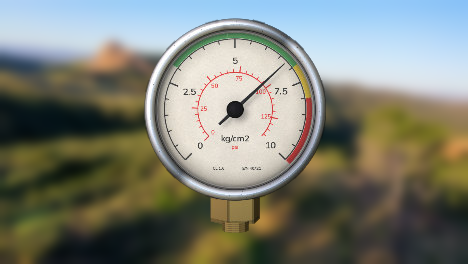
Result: 6.75 kg/cm²
